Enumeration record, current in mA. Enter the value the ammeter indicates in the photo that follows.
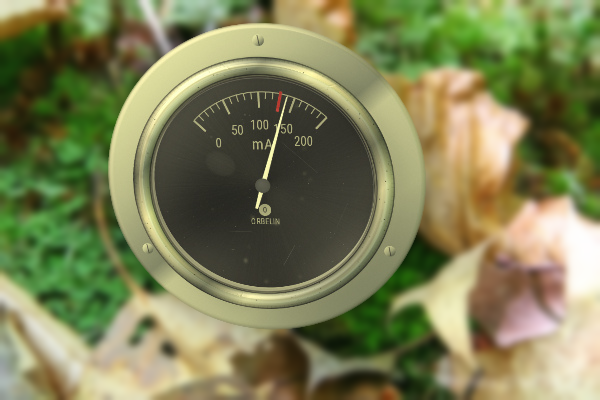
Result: 140 mA
